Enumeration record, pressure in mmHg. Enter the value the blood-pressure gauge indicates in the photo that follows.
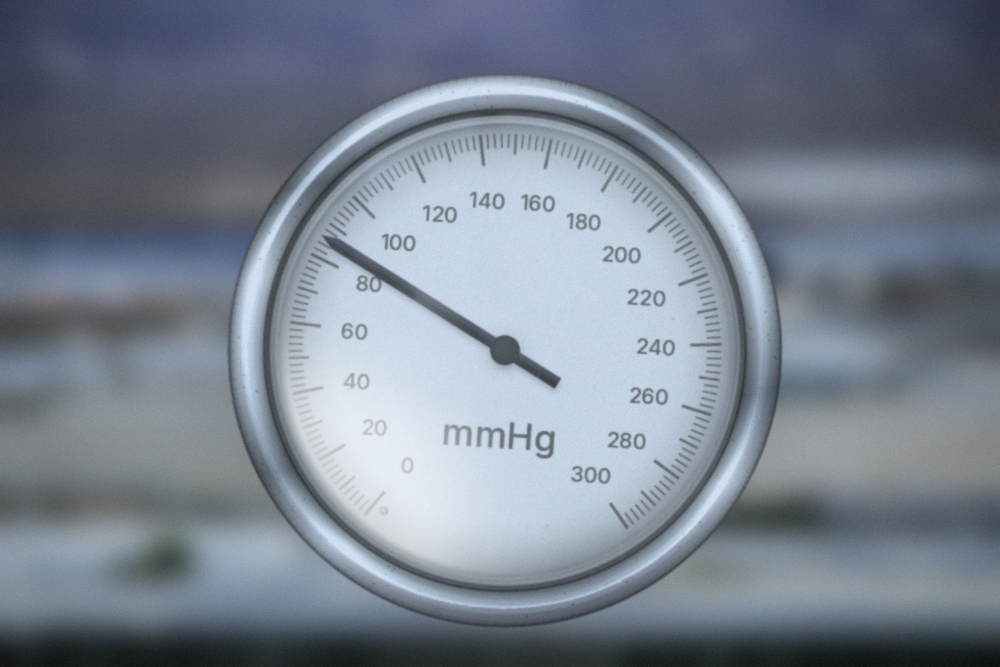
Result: 86 mmHg
